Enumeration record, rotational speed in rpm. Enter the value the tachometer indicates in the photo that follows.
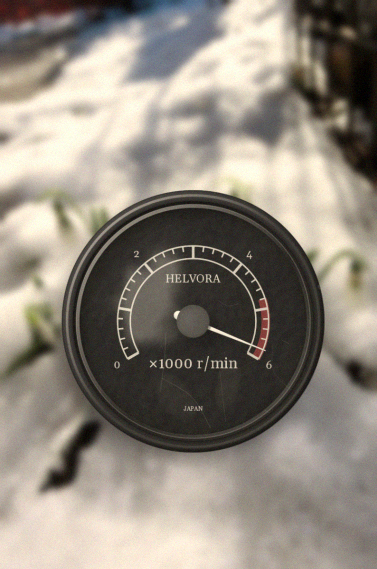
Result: 5800 rpm
